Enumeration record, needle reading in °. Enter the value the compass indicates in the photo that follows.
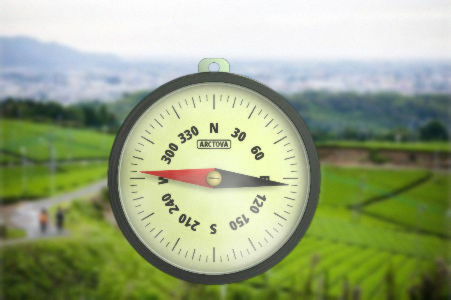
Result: 275 °
